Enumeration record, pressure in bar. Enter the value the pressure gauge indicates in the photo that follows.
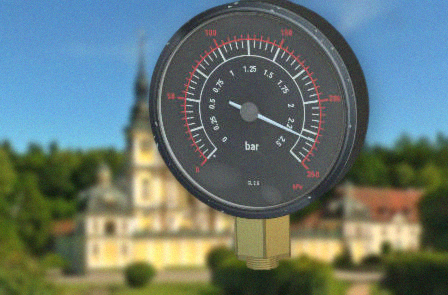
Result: 2.3 bar
